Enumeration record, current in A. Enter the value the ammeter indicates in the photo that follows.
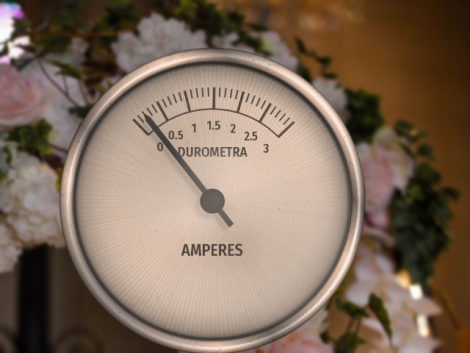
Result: 0.2 A
